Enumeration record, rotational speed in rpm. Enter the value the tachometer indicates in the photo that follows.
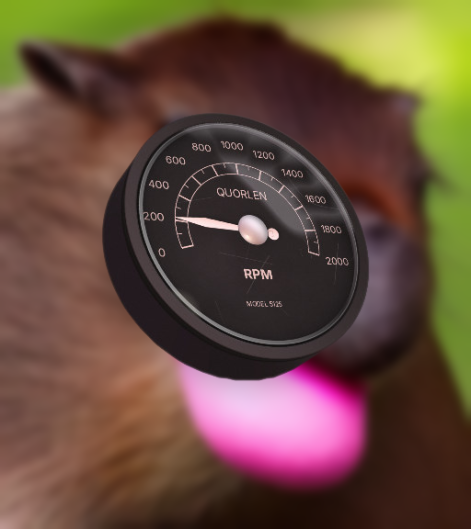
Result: 200 rpm
